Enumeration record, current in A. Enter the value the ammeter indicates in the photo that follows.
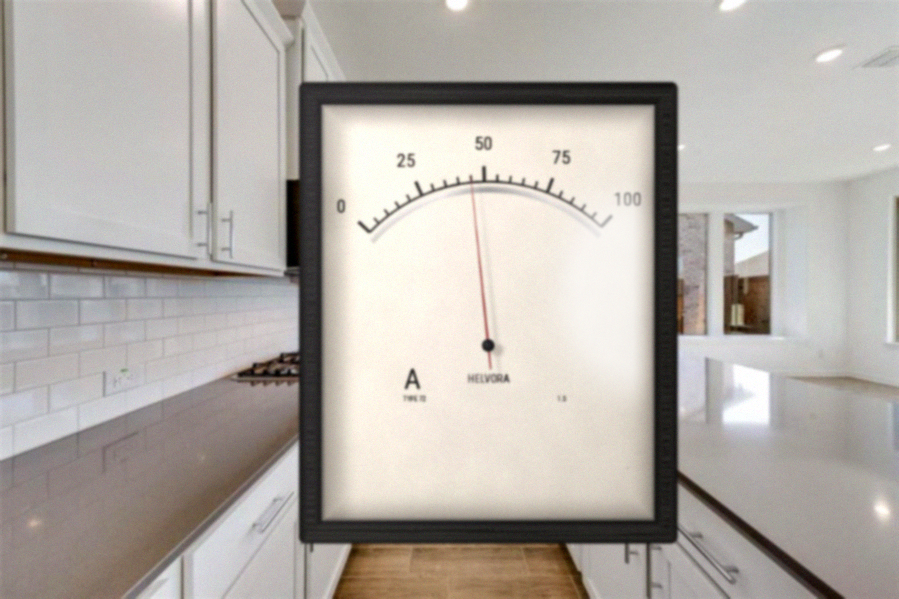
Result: 45 A
